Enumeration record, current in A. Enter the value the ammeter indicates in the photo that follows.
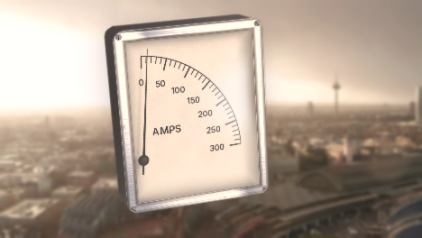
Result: 10 A
